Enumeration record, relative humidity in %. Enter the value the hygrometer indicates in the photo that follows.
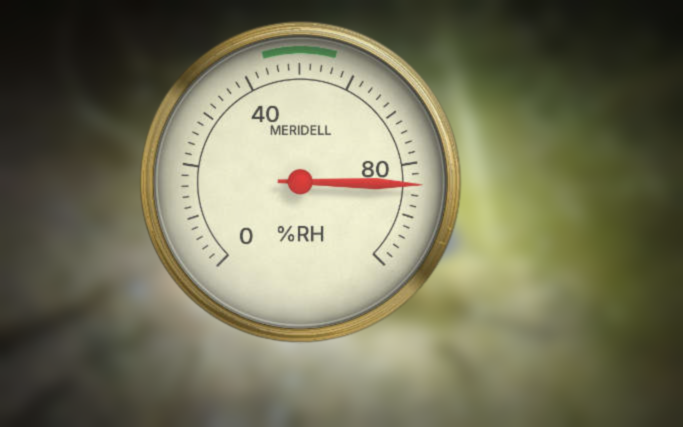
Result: 84 %
